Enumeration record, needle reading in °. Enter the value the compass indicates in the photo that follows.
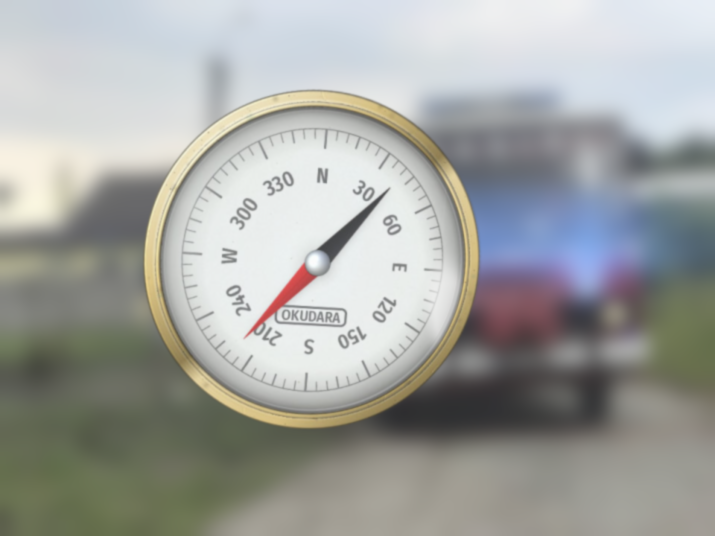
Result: 220 °
